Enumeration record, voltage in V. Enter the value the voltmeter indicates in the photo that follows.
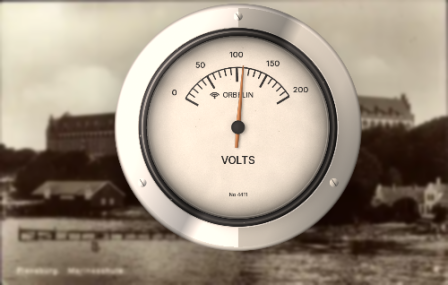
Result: 110 V
